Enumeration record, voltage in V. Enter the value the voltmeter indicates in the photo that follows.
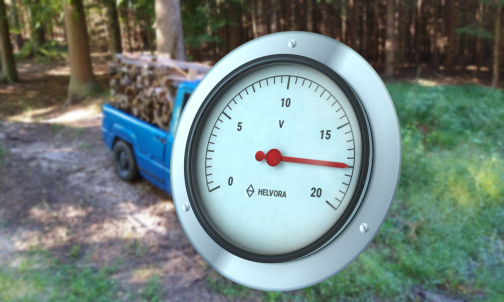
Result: 17.5 V
